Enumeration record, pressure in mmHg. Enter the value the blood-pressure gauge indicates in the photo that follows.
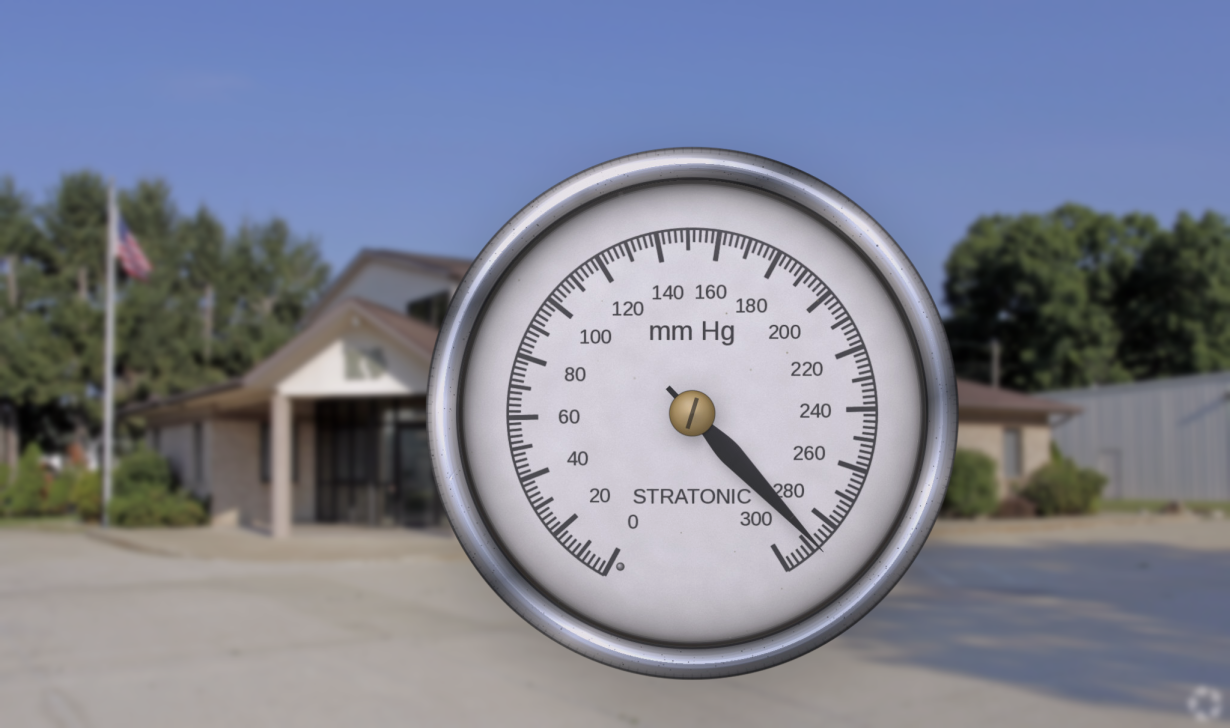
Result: 288 mmHg
